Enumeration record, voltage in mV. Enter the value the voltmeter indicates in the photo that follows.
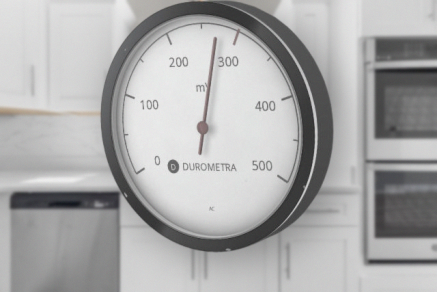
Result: 275 mV
